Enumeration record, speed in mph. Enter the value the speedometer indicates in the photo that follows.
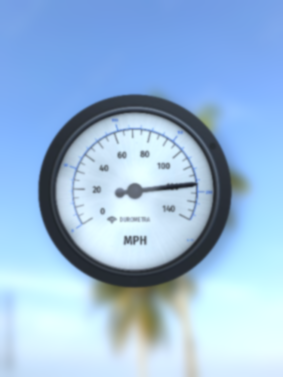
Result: 120 mph
